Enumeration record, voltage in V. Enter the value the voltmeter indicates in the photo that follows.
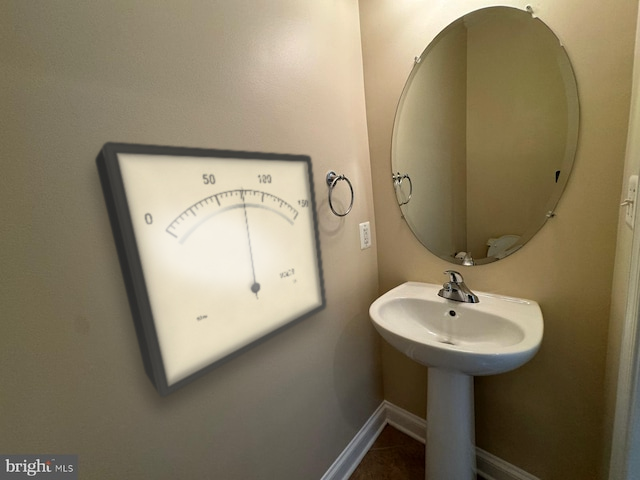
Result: 75 V
